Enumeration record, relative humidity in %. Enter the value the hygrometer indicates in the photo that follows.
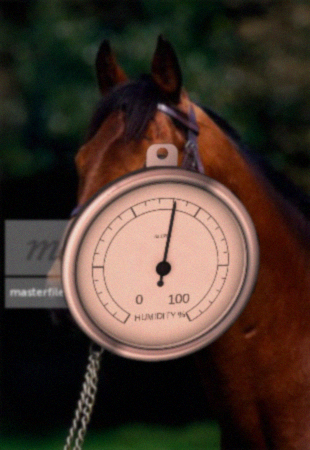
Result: 52 %
